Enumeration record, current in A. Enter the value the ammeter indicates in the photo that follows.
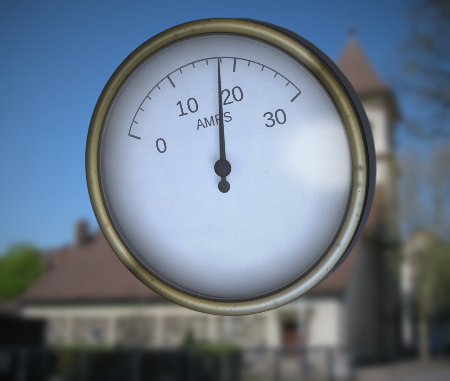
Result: 18 A
